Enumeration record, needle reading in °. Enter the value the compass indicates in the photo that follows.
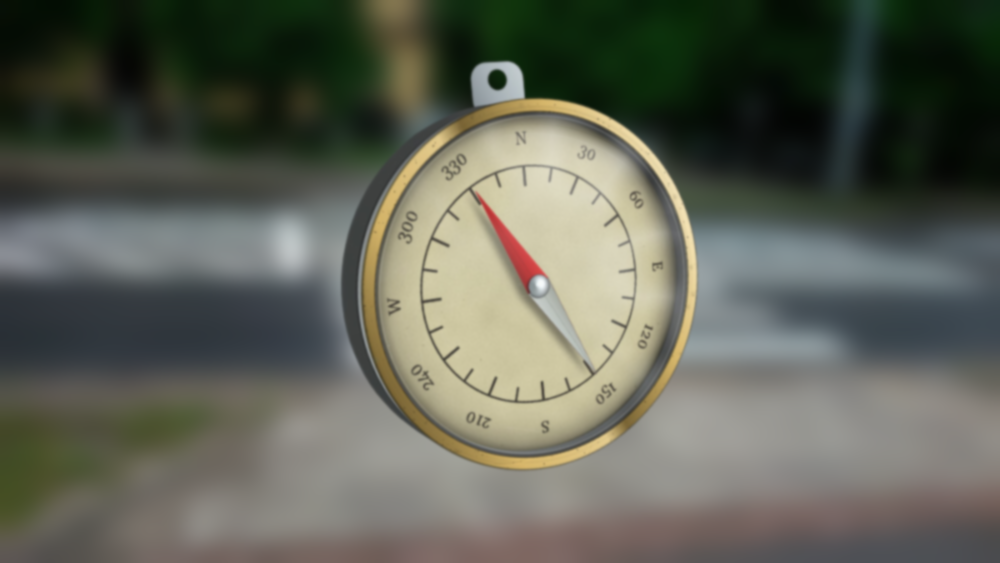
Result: 330 °
